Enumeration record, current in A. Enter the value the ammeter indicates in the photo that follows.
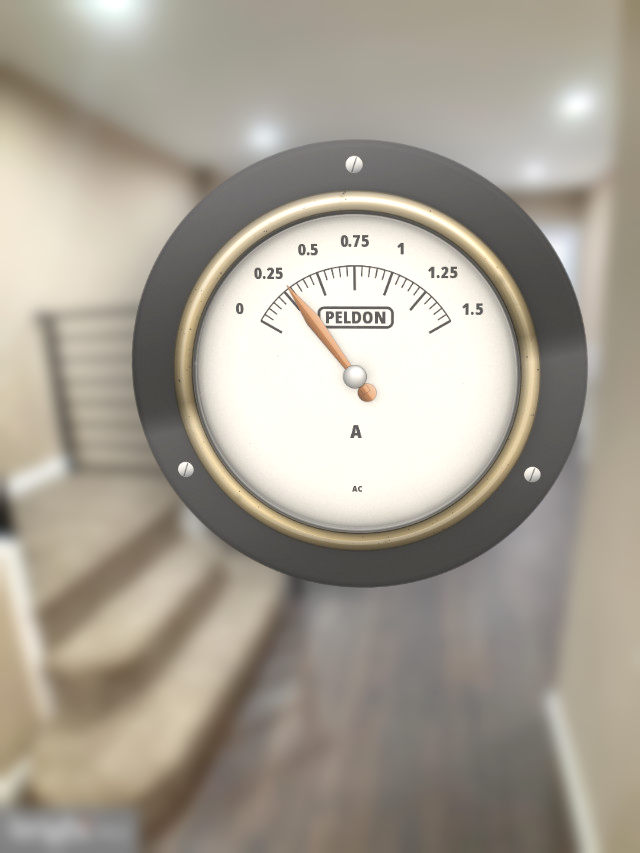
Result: 0.3 A
